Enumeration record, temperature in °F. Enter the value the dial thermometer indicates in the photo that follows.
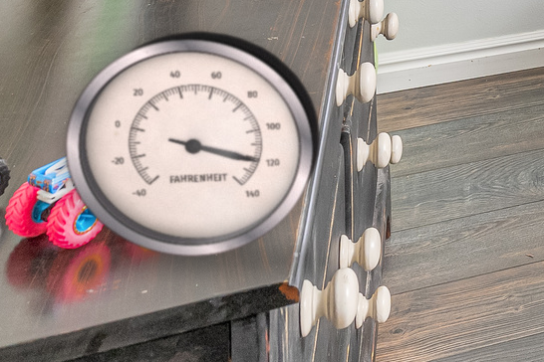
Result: 120 °F
